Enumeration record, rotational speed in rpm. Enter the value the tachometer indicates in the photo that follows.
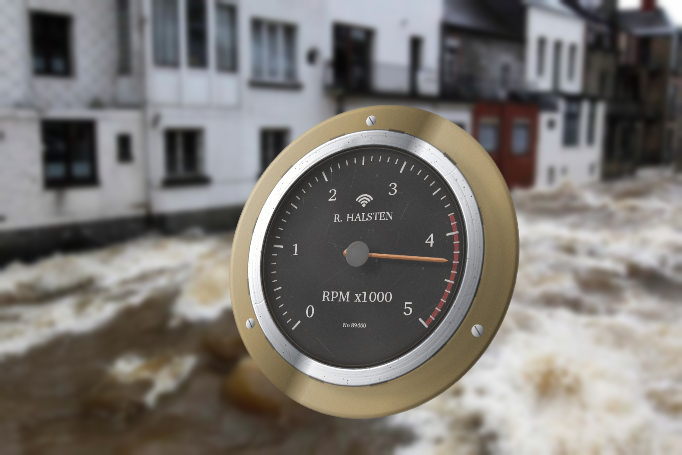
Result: 4300 rpm
